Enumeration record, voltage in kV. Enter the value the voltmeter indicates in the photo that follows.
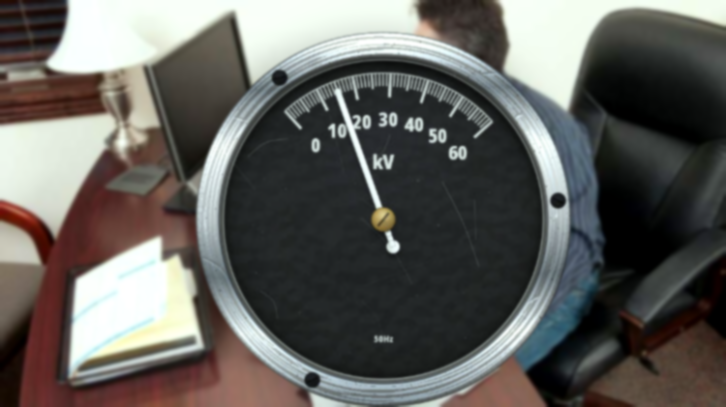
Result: 15 kV
